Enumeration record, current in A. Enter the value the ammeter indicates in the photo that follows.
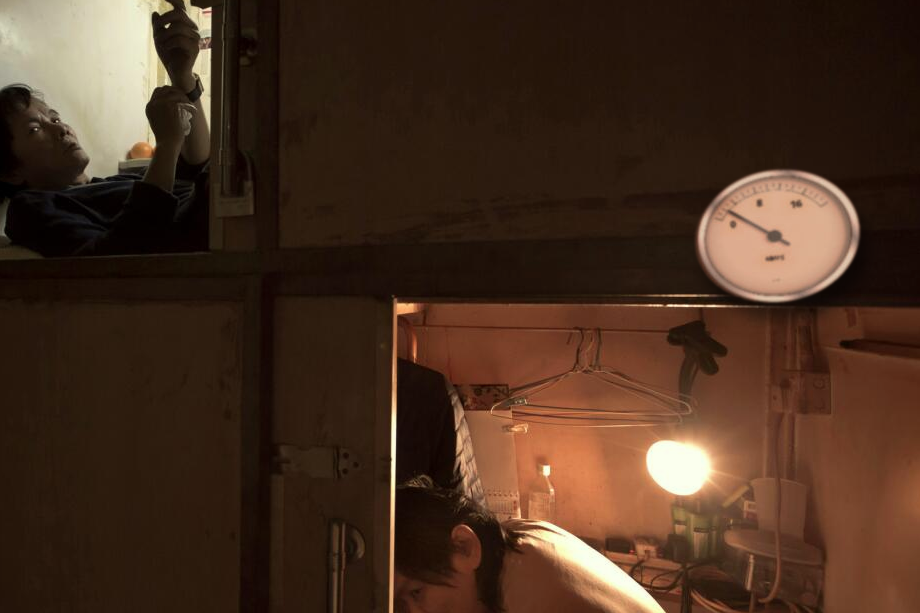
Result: 2 A
